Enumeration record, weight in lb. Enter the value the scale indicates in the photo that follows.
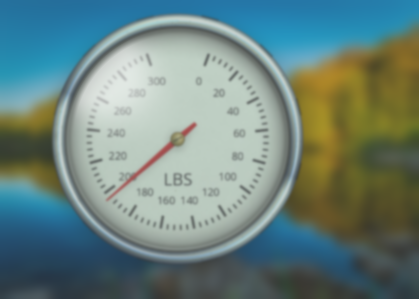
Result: 196 lb
